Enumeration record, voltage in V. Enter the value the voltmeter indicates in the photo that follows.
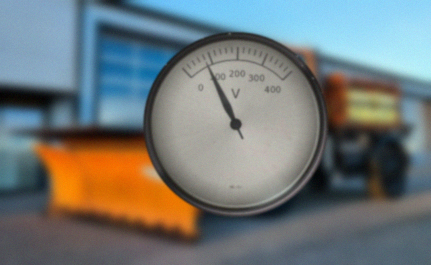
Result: 80 V
